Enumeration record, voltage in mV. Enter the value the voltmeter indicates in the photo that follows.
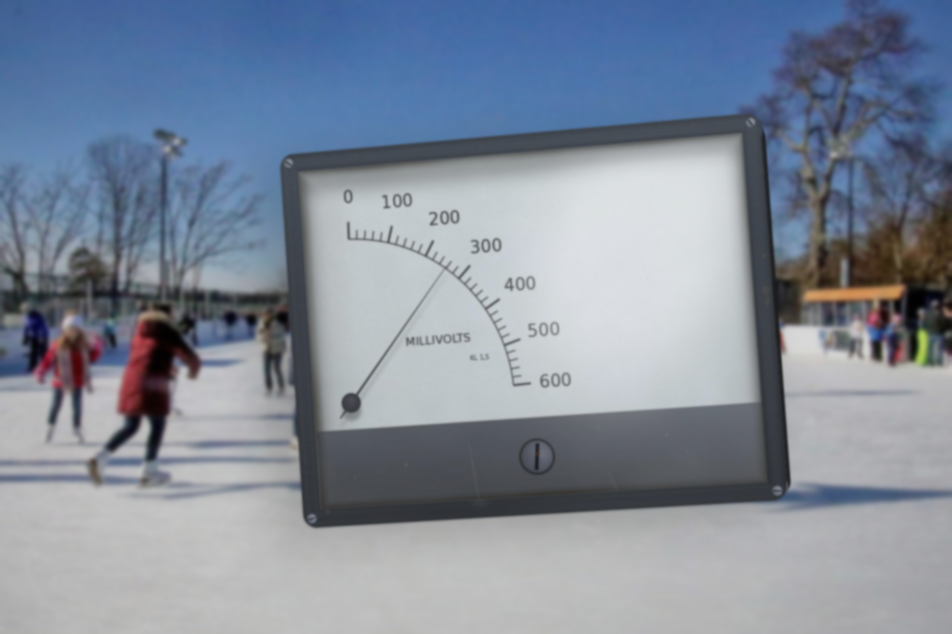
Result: 260 mV
